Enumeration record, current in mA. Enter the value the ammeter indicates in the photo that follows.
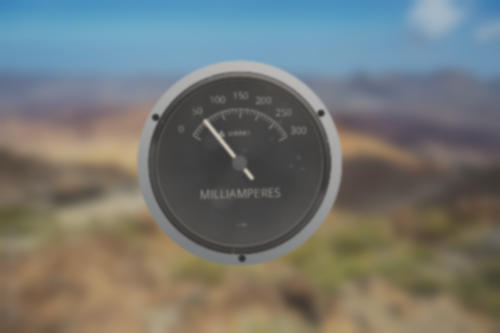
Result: 50 mA
